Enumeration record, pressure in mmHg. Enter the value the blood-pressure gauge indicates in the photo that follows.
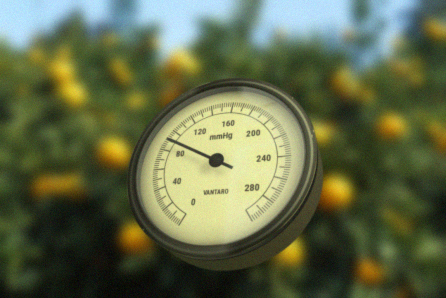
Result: 90 mmHg
